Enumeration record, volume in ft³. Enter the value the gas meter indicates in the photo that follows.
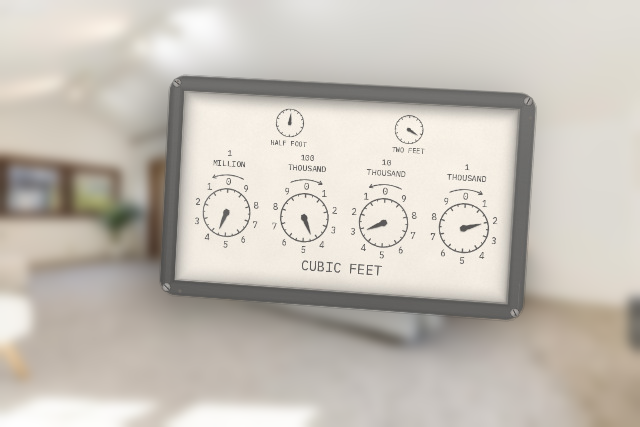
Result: 443200 ft³
